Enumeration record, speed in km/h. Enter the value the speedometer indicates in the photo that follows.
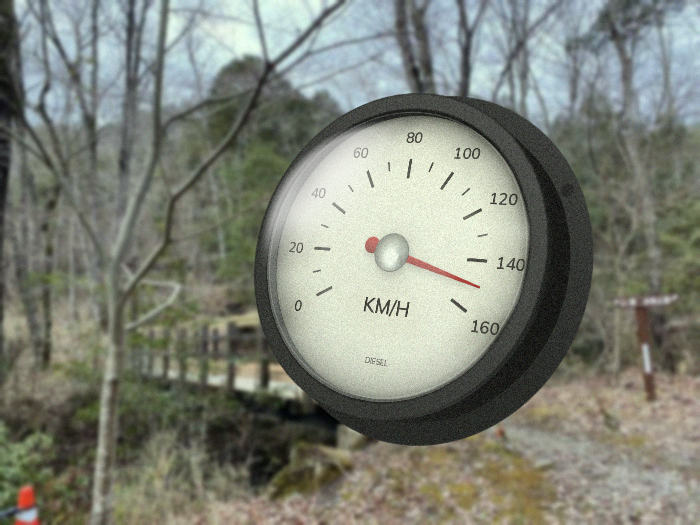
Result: 150 km/h
